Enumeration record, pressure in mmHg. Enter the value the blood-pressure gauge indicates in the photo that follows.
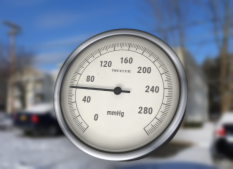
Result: 60 mmHg
